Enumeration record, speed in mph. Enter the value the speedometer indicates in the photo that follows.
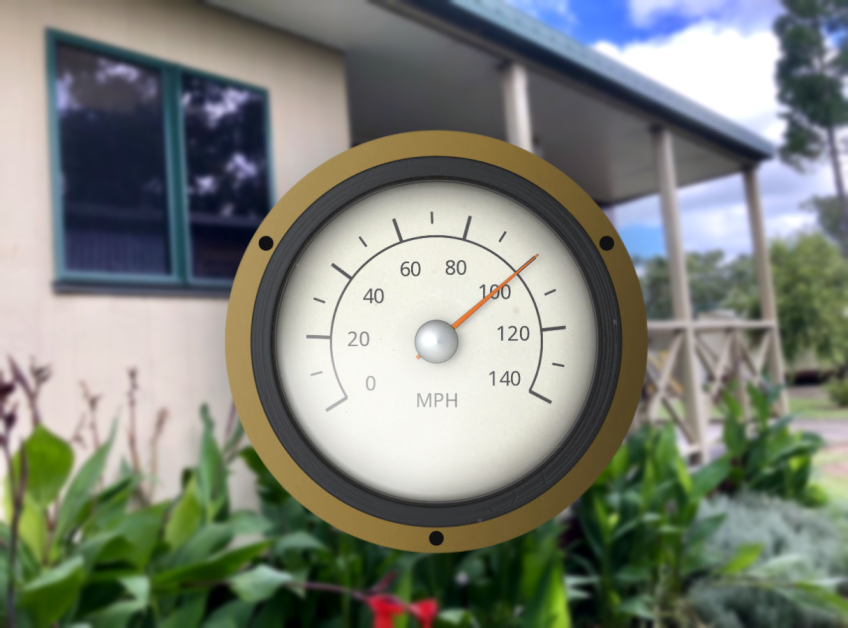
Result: 100 mph
